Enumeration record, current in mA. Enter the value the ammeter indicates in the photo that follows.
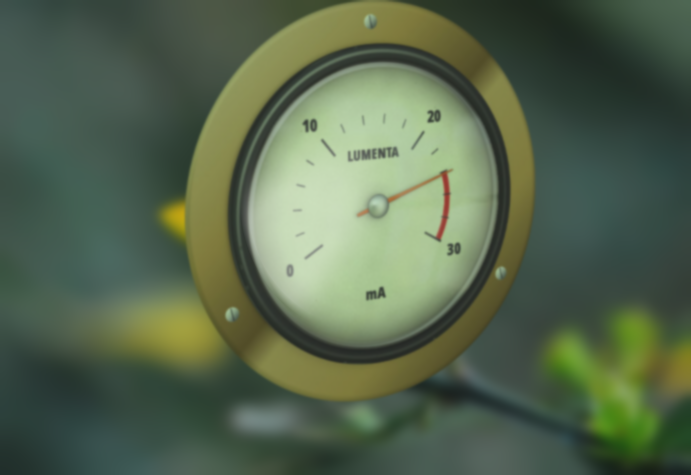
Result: 24 mA
